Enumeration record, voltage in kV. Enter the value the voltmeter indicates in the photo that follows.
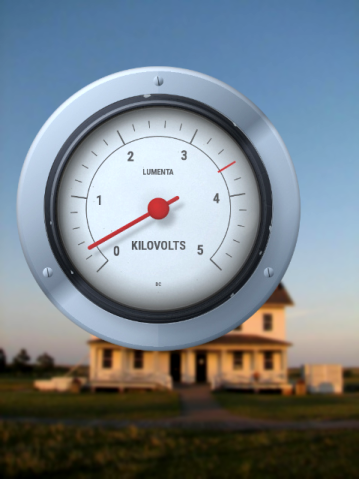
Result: 0.3 kV
